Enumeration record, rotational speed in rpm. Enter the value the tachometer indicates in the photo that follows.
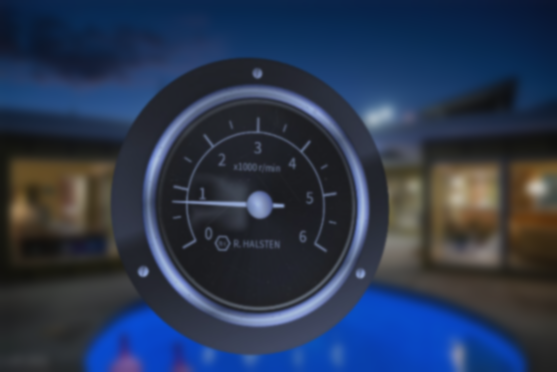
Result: 750 rpm
